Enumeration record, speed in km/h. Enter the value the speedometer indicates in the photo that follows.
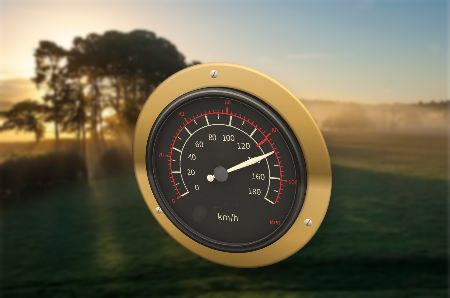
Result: 140 km/h
